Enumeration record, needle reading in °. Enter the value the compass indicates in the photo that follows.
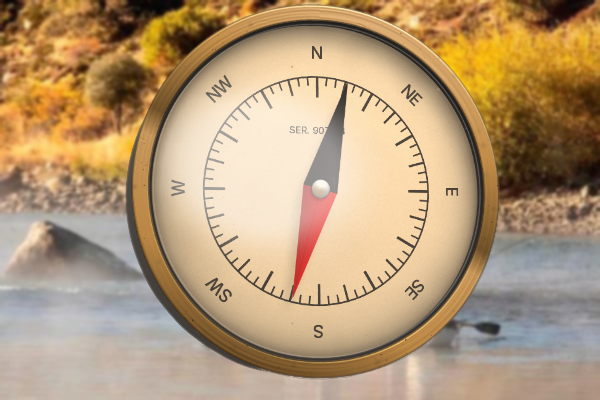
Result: 195 °
